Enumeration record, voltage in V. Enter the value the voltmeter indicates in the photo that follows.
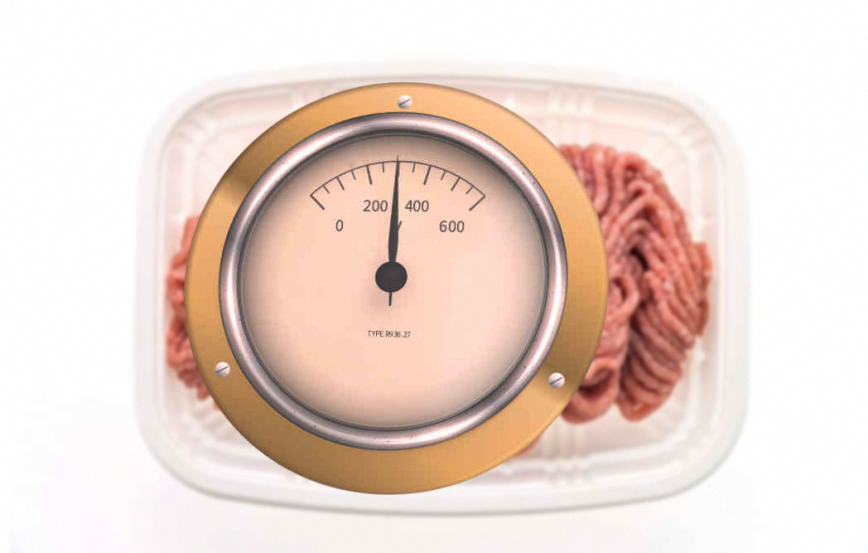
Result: 300 V
